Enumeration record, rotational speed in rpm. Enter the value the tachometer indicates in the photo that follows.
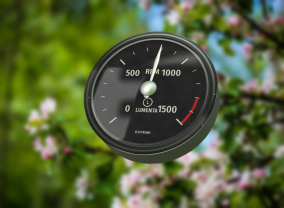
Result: 800 rpm
